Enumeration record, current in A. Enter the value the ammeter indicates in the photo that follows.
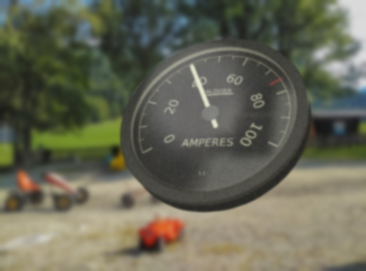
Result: 40 A
